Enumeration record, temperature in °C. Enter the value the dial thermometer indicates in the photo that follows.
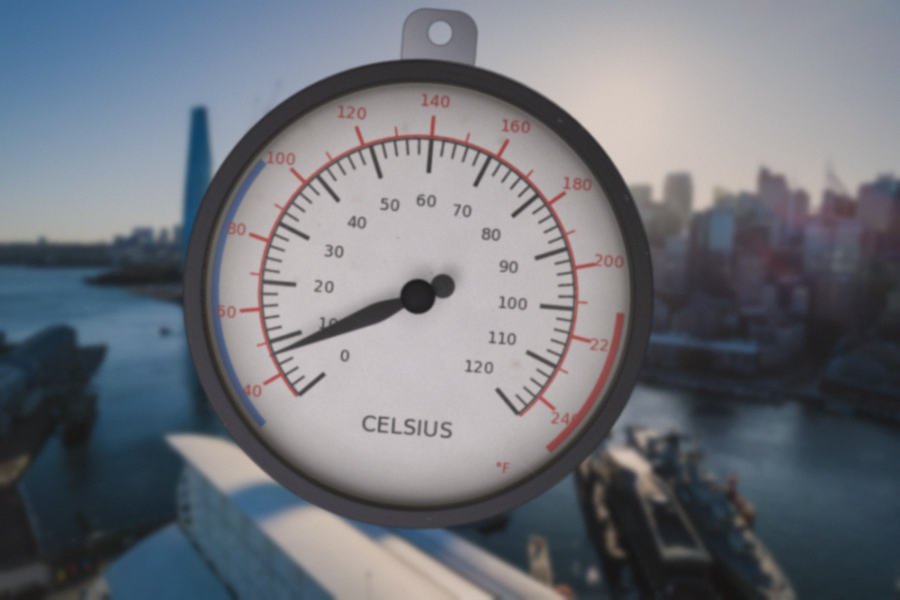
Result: 8 °C
